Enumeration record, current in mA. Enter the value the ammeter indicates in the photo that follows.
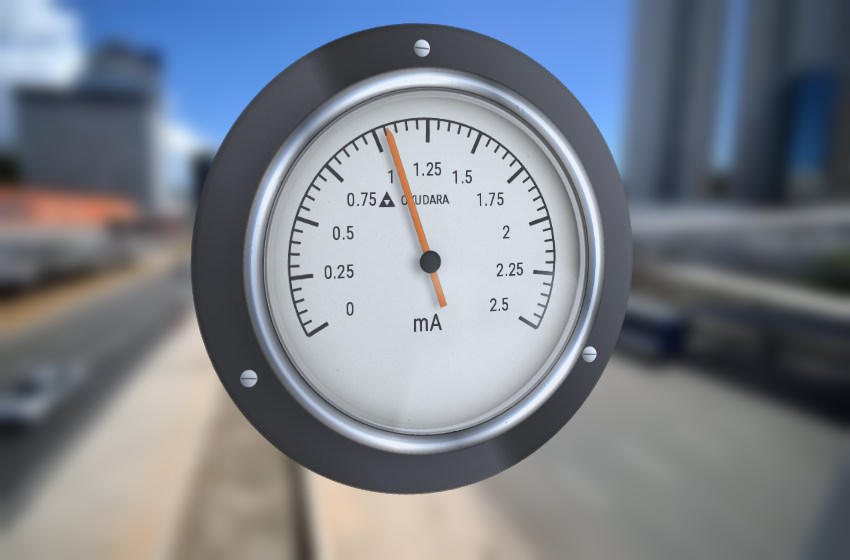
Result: 1.05 mA
